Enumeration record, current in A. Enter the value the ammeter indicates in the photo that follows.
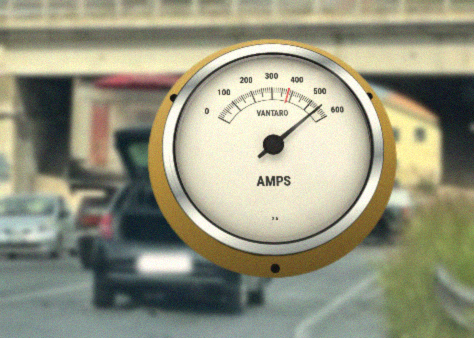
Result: 550 A
